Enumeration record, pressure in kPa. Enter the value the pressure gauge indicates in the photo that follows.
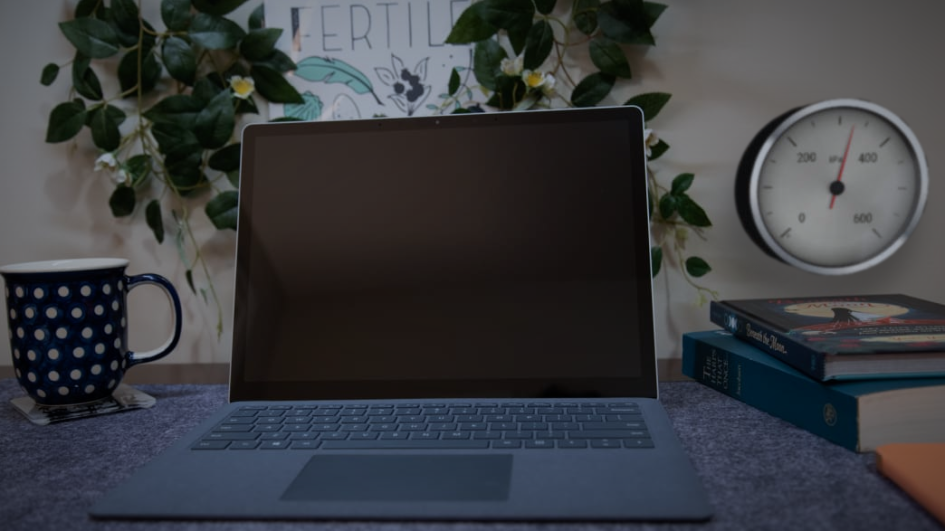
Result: 325 kPa
